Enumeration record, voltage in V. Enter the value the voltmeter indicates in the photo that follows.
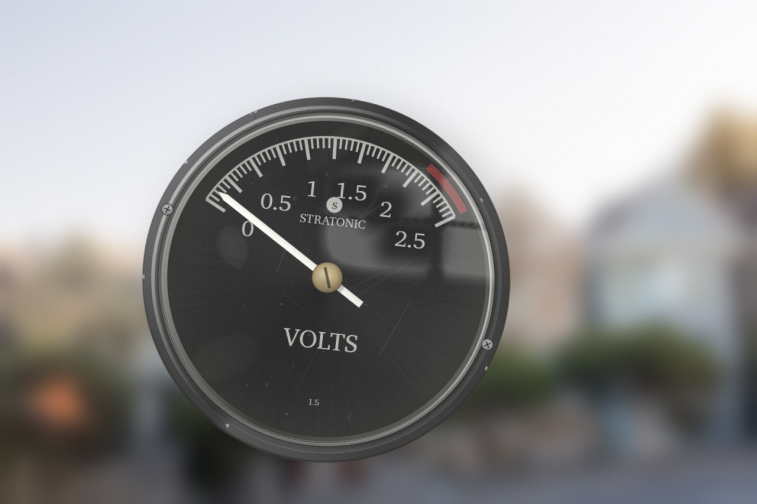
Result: 0.1 V
